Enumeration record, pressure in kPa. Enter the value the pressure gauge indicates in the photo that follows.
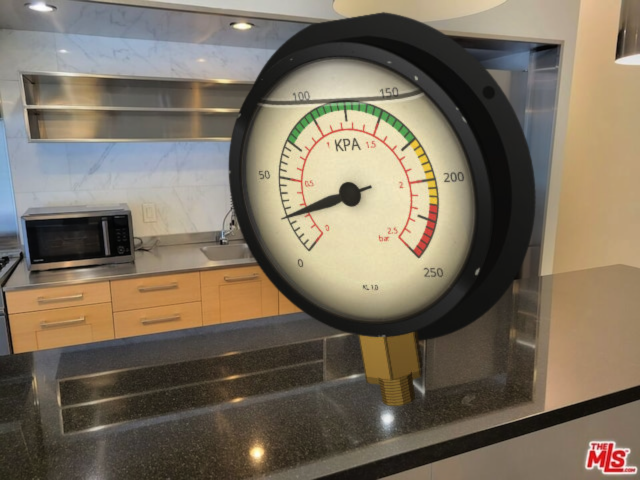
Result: 25 kPa
